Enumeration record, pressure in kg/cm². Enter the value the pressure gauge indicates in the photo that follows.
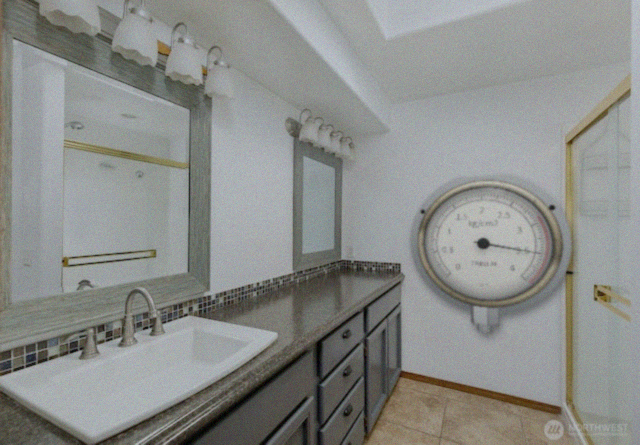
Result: 3.5 kg/cm²
